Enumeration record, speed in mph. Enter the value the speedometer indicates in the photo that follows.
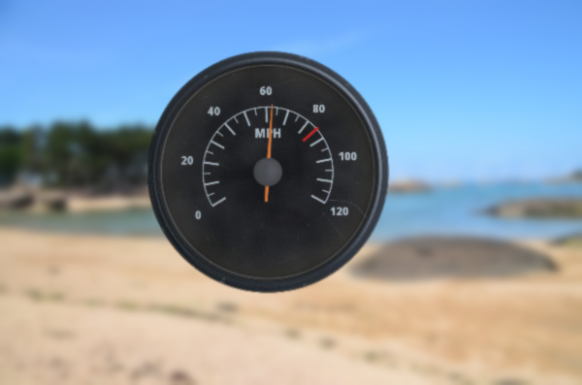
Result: 62.5 mph
